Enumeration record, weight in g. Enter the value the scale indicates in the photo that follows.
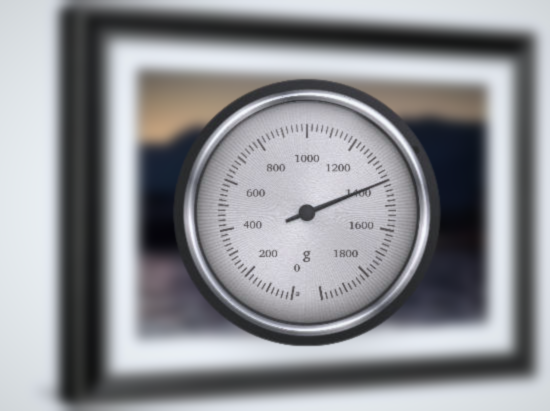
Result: 1400 g
